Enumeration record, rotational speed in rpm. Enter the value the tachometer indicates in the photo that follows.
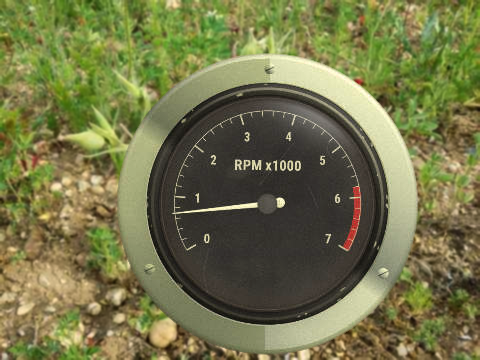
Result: 700 rpm
